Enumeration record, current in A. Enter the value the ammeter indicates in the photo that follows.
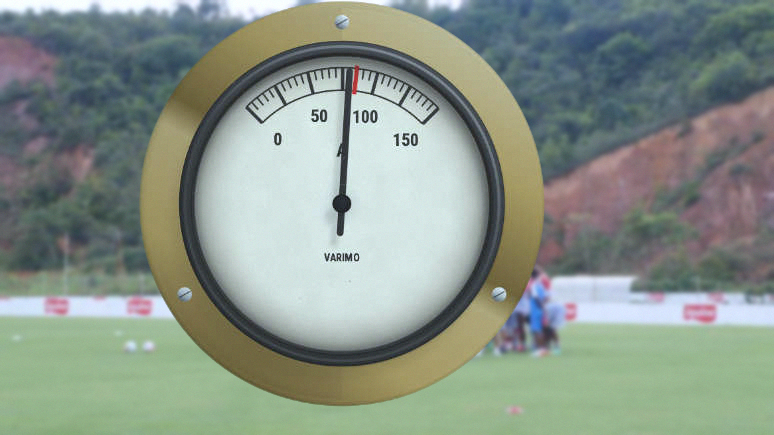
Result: 80 A
